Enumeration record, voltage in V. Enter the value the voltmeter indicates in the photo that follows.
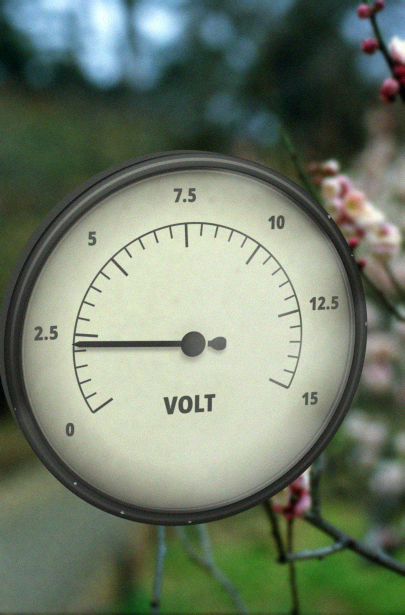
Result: 2.25 V
